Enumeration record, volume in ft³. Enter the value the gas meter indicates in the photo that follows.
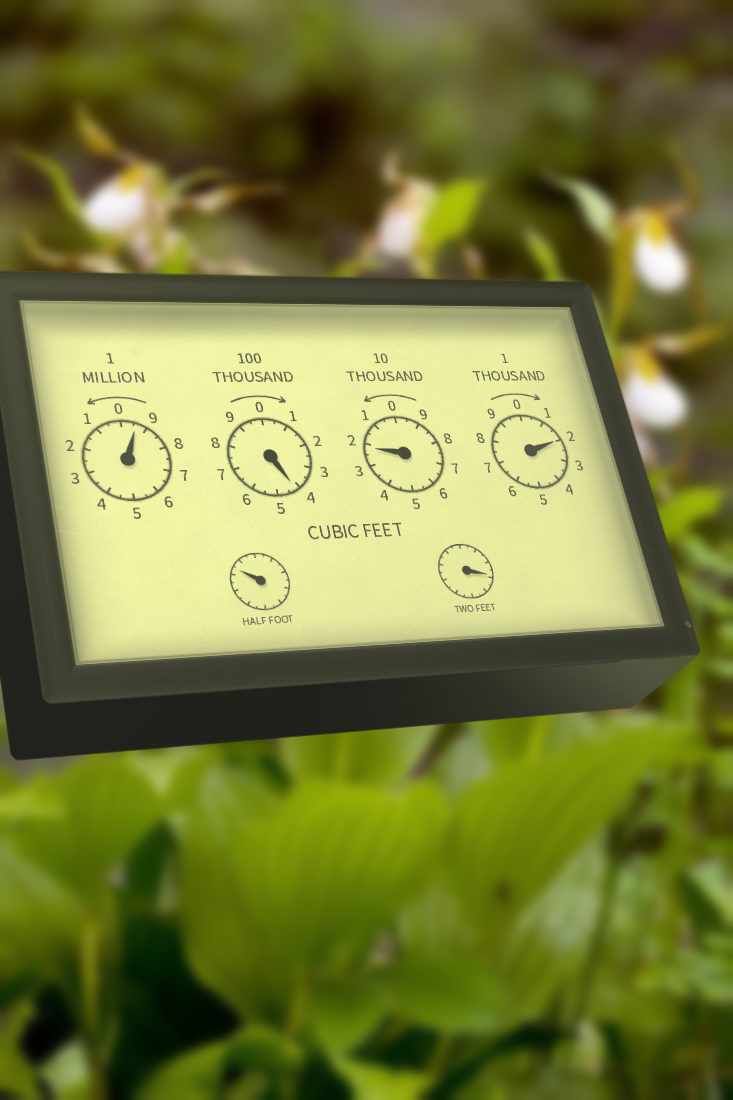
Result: 942200 ft³
